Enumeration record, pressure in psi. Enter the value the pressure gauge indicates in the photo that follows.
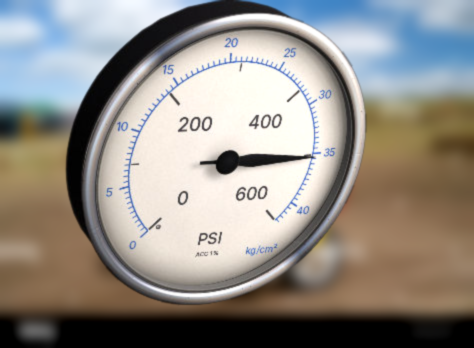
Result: 500 psi
